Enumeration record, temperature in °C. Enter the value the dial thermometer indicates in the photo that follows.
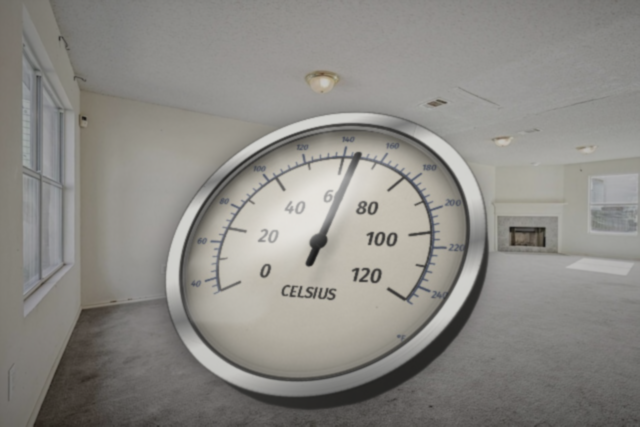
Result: 65 °C
